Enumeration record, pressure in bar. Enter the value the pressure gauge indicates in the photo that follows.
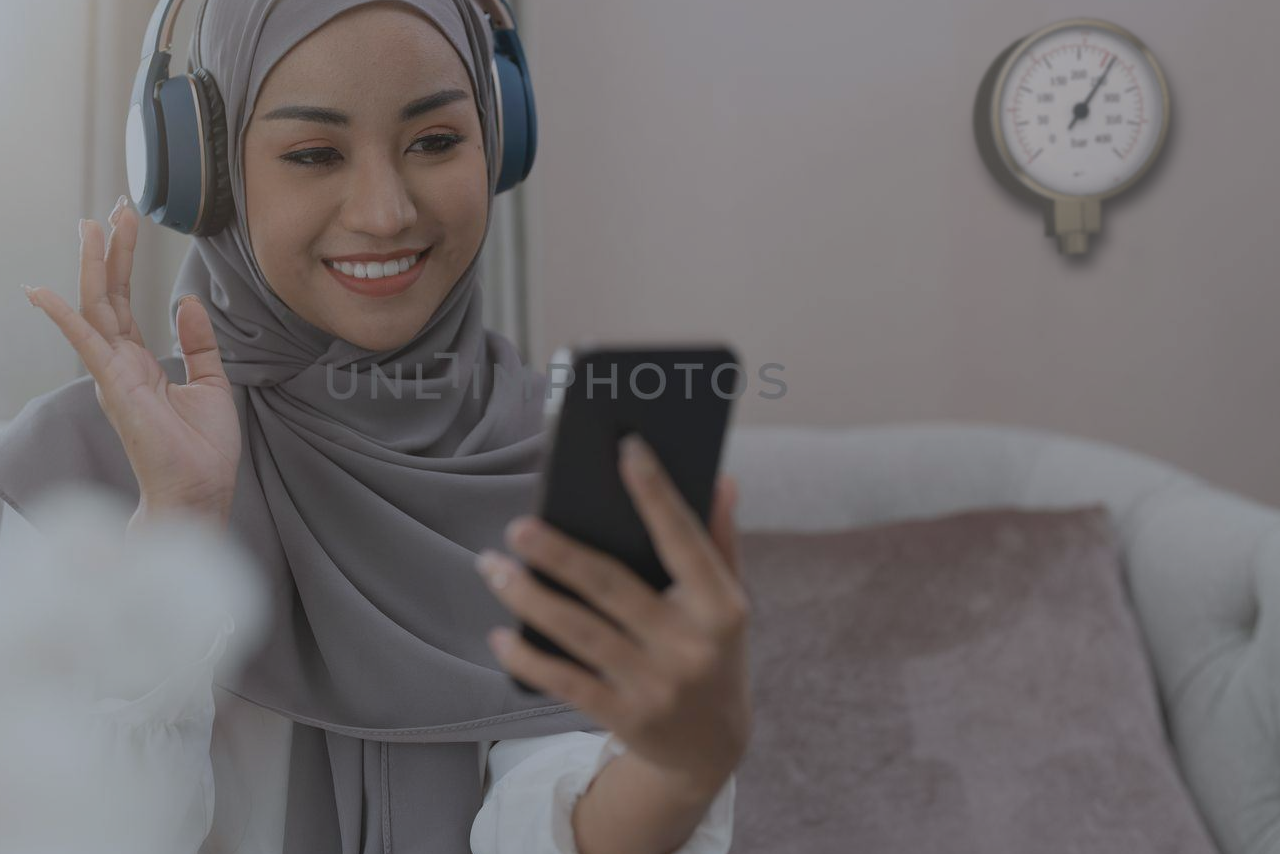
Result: 250 bar
